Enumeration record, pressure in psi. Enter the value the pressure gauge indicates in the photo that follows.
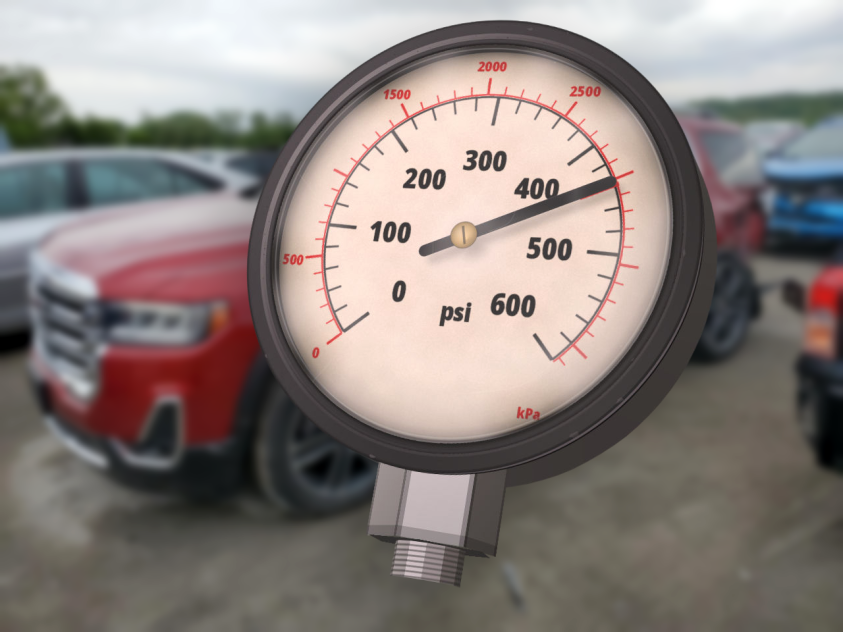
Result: 440 psi
